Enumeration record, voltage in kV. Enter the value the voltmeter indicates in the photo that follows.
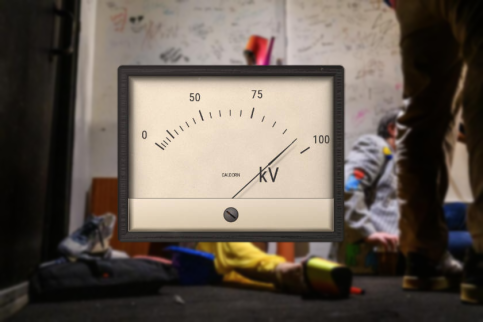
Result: 95 kV
